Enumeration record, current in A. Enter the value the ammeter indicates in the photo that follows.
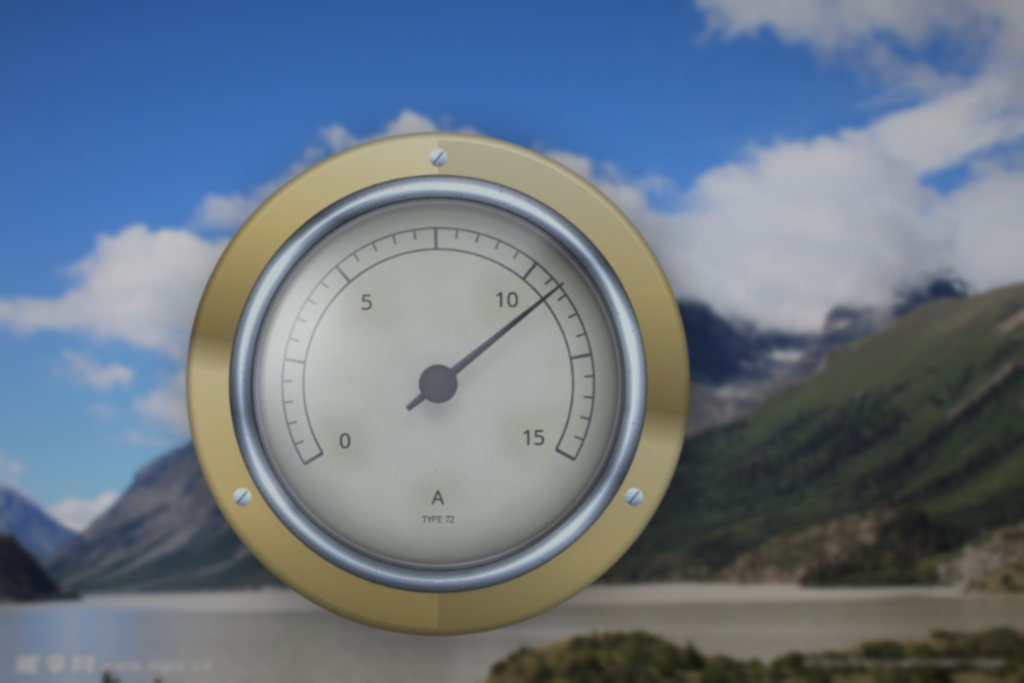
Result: 10.75 A
